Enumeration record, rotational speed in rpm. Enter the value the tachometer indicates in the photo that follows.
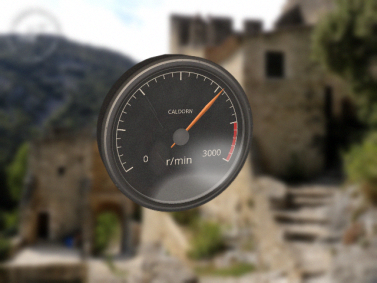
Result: 2050 rpm
